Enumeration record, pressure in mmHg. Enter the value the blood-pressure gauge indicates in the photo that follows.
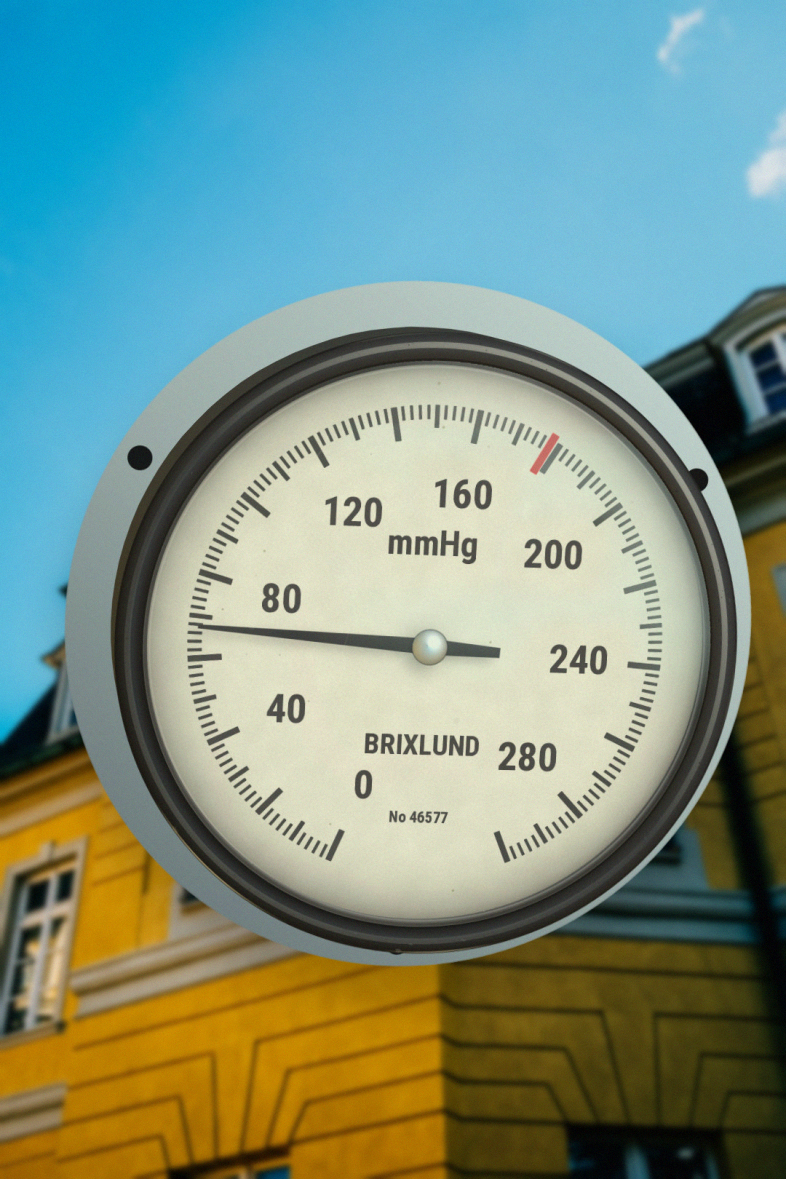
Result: 68 mmHg
